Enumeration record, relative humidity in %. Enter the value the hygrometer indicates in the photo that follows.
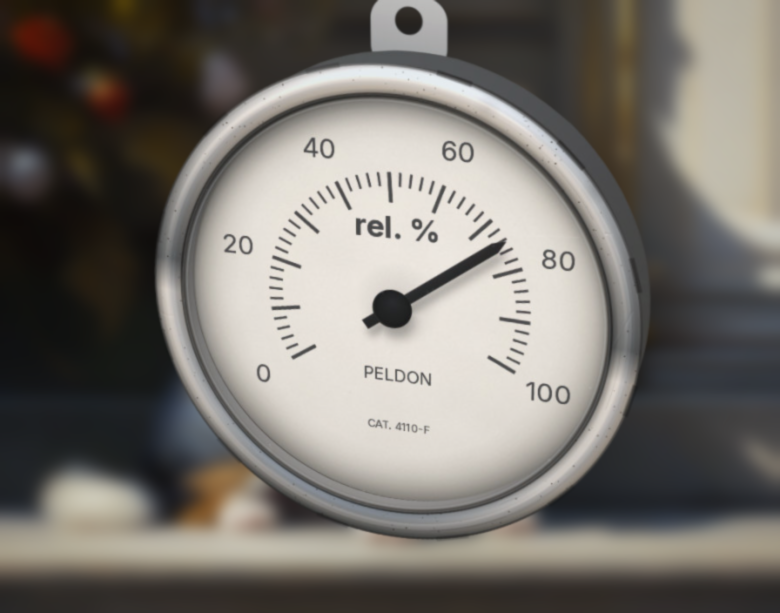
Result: 74 %
